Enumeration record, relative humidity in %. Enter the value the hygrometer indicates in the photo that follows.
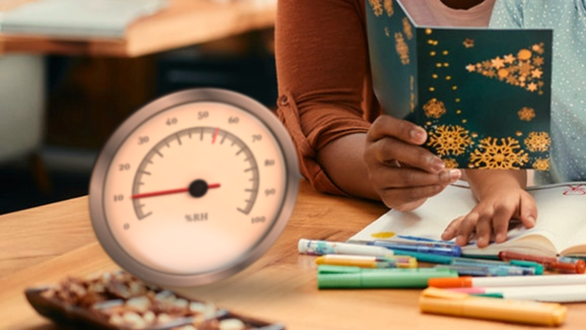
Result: 10 %
